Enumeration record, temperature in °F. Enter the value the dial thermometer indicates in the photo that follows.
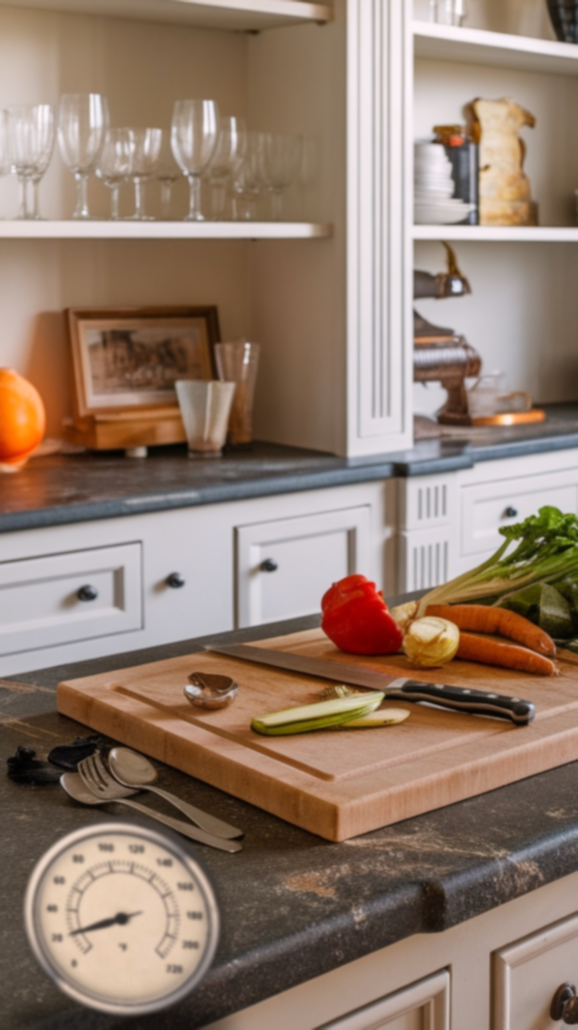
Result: 20 °F
